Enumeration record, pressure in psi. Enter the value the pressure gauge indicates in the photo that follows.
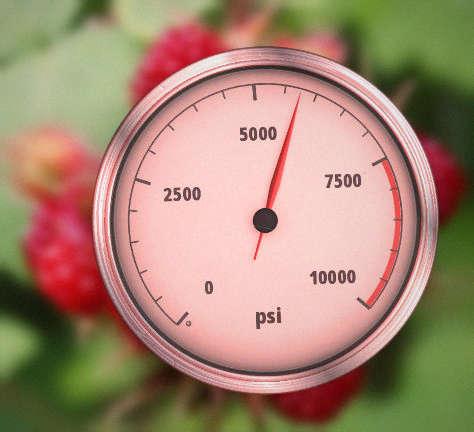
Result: 5750 psi
